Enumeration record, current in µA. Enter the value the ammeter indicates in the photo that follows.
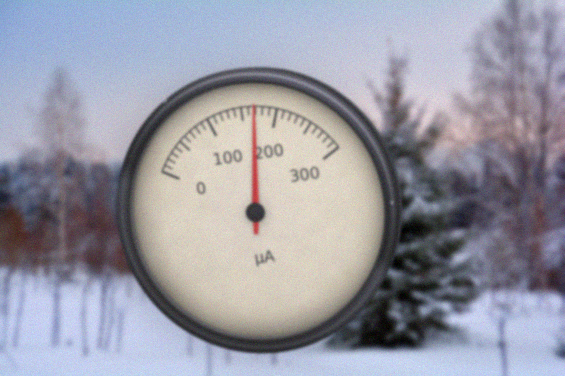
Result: 170 µA
